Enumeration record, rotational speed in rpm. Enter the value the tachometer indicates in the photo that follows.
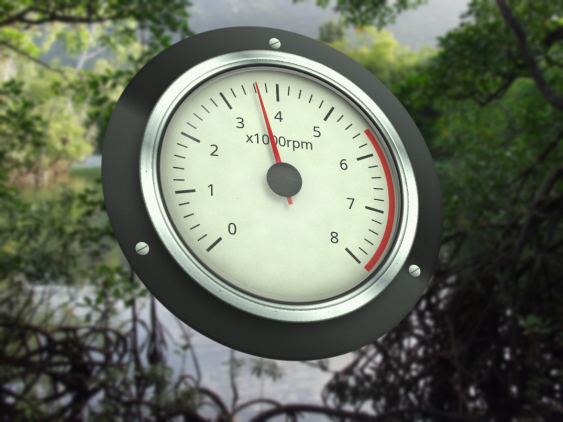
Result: 3600 rpm
